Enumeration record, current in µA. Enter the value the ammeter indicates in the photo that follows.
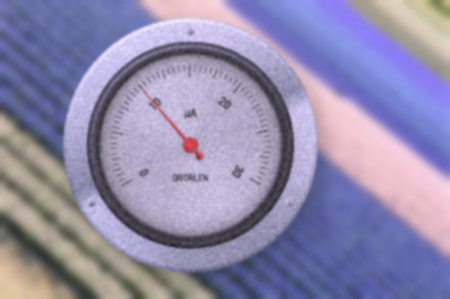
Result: 10 µA
